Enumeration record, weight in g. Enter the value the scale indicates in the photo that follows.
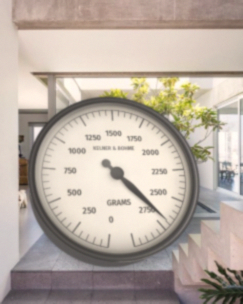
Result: 2700 g
